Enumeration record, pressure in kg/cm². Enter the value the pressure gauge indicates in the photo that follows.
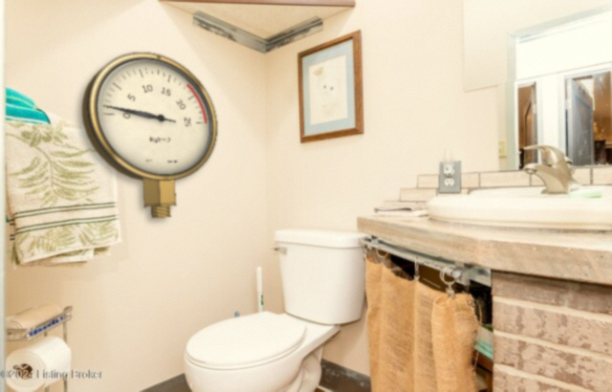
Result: 1 kg/cm²
